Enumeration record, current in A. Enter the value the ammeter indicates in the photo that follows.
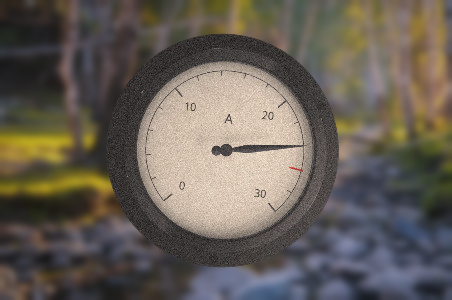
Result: 24 A
